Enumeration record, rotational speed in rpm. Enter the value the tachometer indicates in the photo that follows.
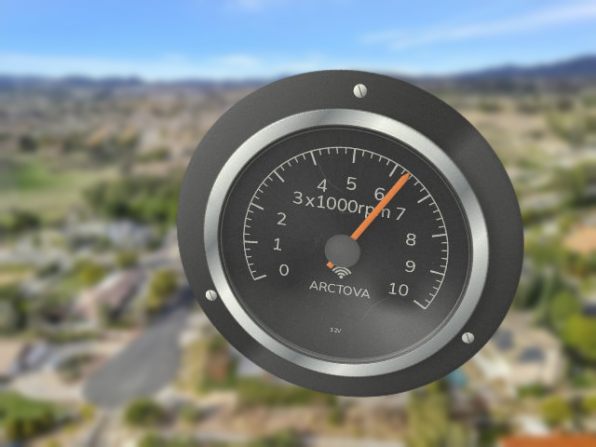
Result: 6300 rpm
